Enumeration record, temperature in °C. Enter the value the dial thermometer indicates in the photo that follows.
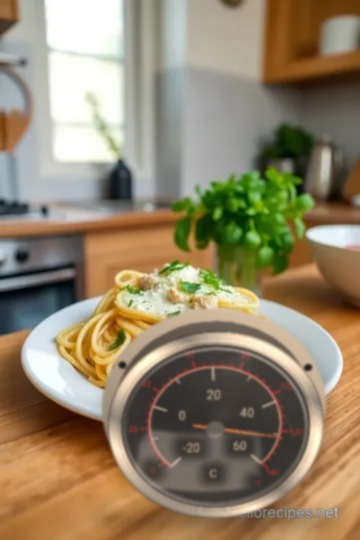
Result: 50 °C
